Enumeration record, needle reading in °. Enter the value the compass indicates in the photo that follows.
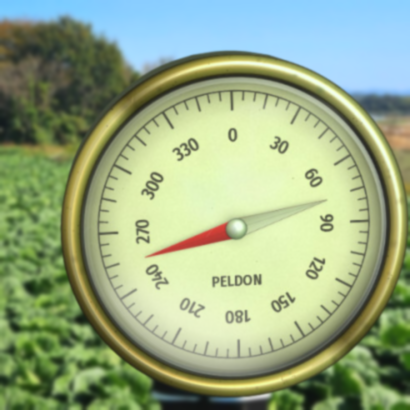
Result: 255 °
